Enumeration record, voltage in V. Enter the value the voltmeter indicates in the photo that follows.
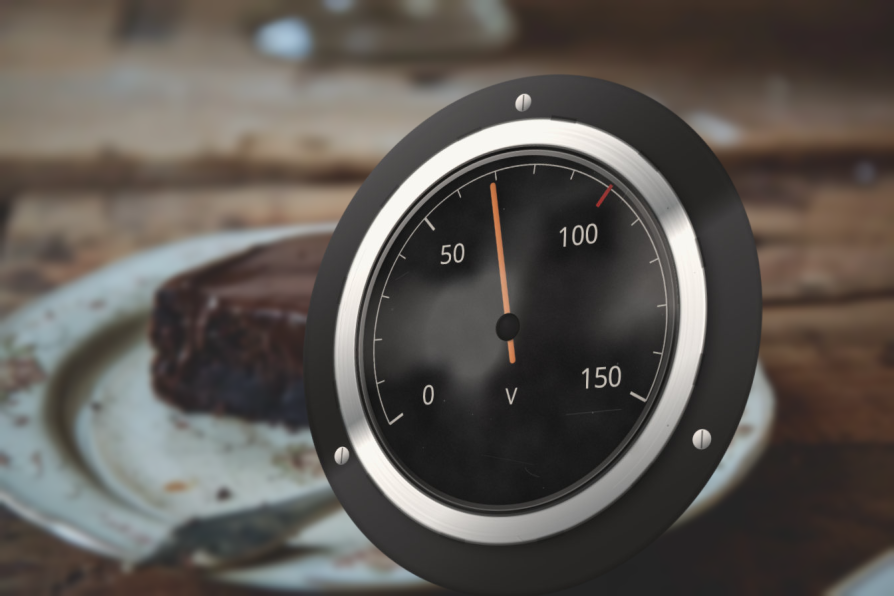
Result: 70 V
